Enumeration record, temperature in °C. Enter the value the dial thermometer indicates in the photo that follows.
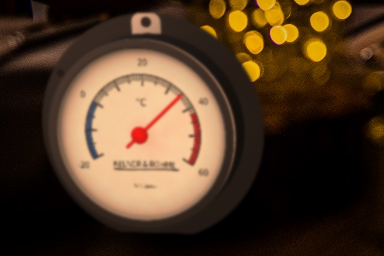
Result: 35 °C
